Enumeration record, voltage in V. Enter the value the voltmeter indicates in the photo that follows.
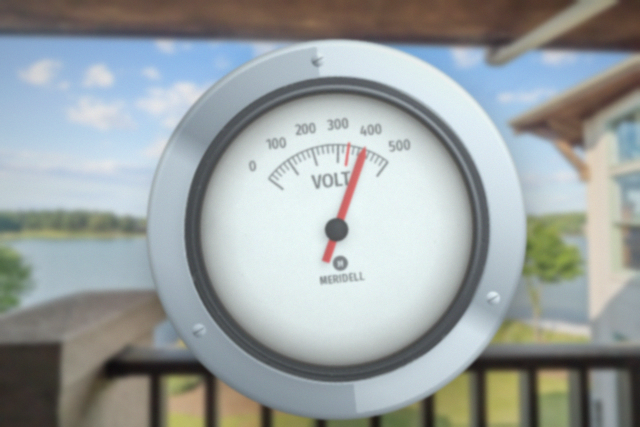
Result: 400 V
